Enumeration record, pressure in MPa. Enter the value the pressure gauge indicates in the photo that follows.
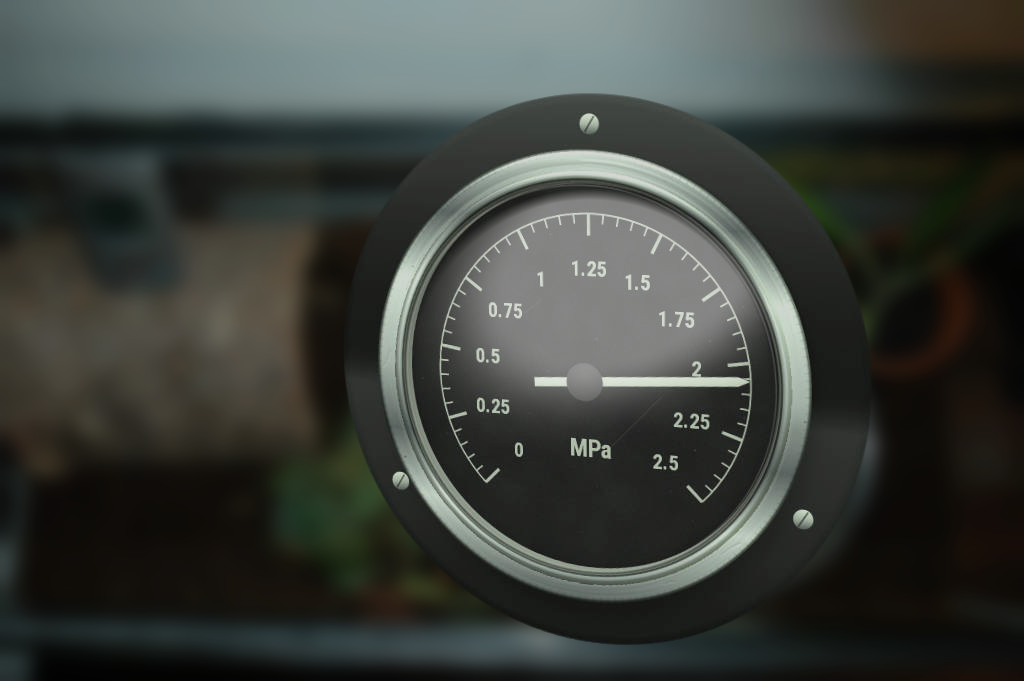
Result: 2.05 MPa
